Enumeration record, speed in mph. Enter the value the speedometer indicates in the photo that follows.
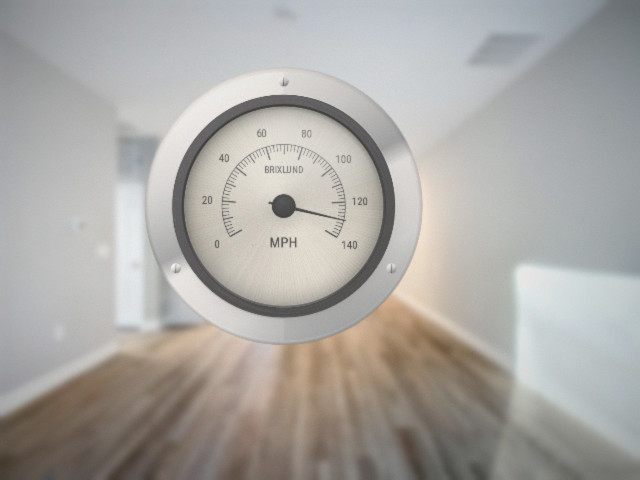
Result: 130 mph
